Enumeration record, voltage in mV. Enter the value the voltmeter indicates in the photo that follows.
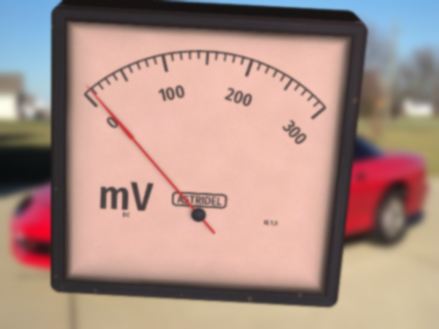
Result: 10 mV
